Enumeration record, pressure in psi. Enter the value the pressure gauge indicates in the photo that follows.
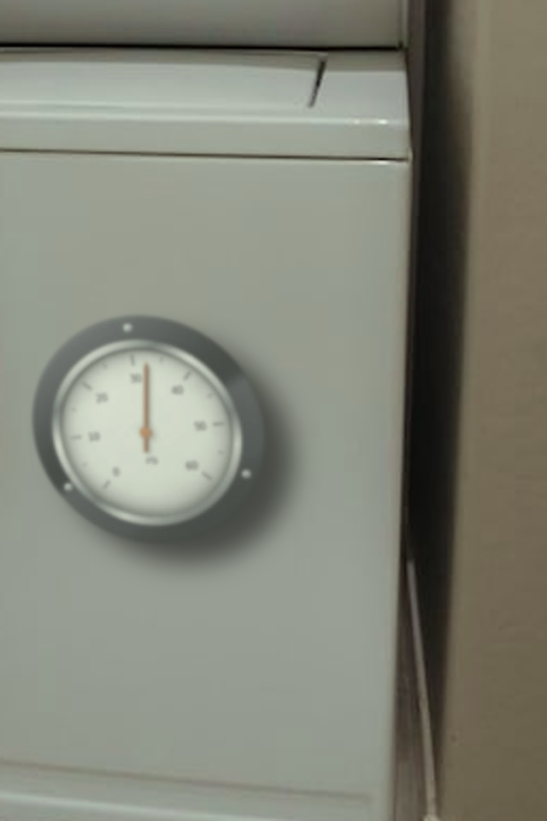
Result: 32.5 psi
